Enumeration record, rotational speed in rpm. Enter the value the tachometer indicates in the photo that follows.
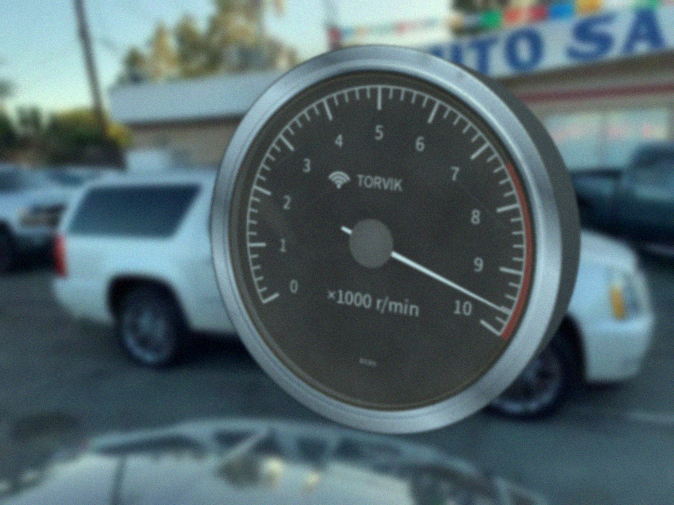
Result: 9600 rpm
